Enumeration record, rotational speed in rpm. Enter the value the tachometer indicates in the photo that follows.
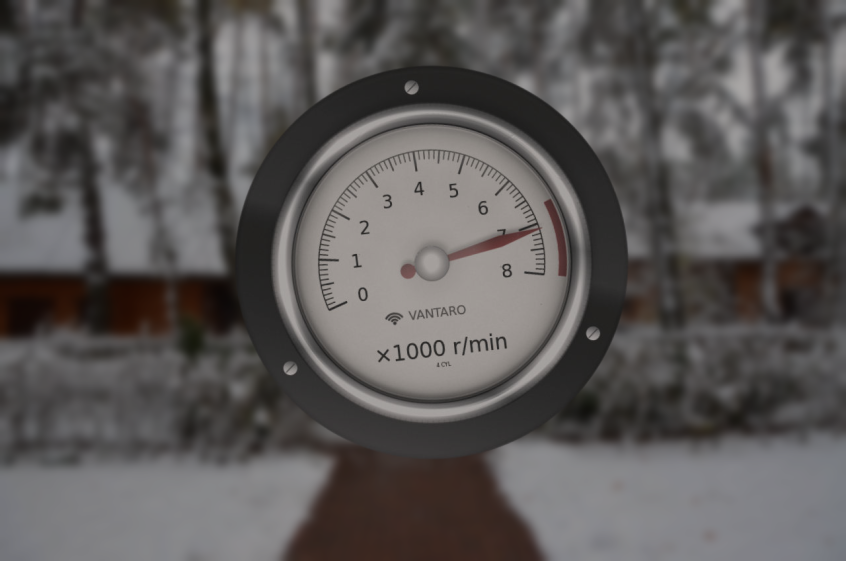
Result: 7100 rpm
